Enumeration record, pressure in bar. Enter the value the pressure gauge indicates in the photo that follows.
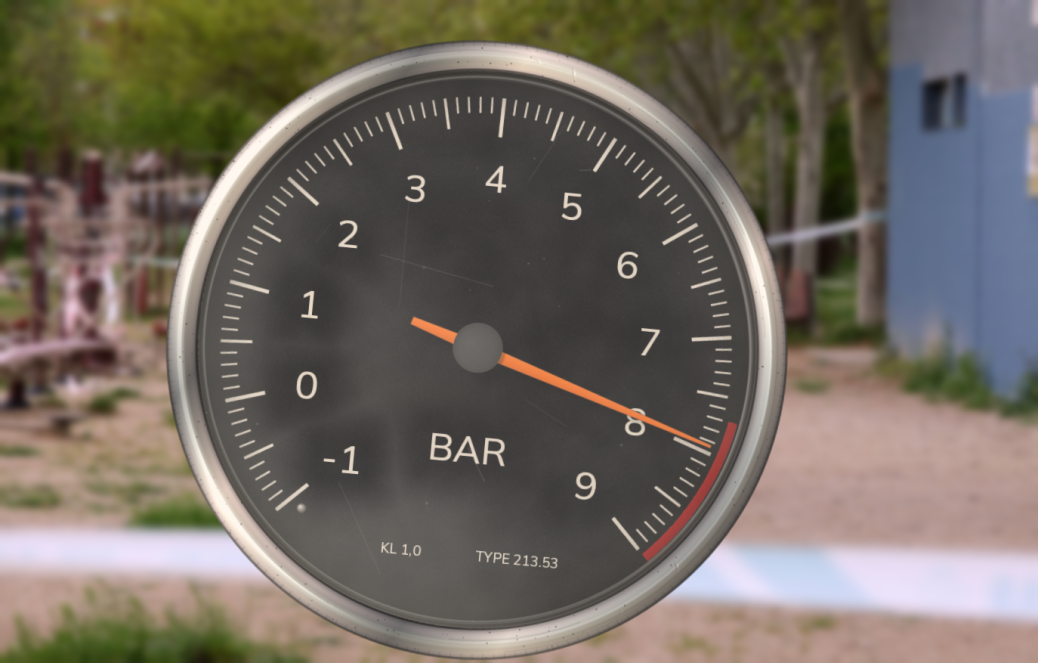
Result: 7.95 bar
